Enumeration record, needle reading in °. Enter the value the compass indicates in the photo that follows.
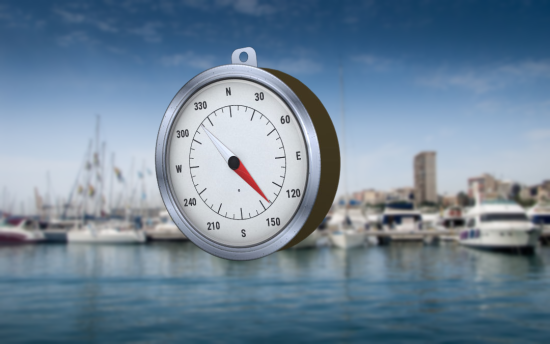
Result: 140 °
